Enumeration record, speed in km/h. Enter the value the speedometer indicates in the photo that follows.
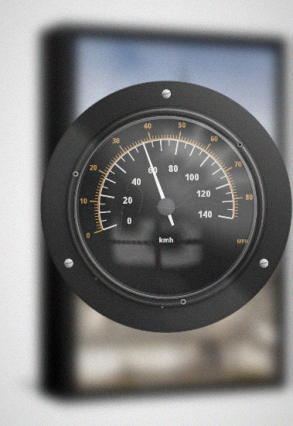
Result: 60 km/h
